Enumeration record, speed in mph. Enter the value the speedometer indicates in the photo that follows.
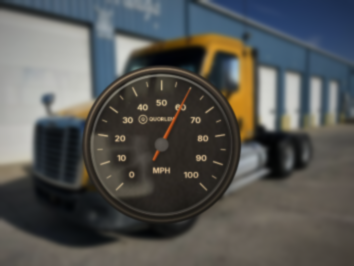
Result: 60 mph
